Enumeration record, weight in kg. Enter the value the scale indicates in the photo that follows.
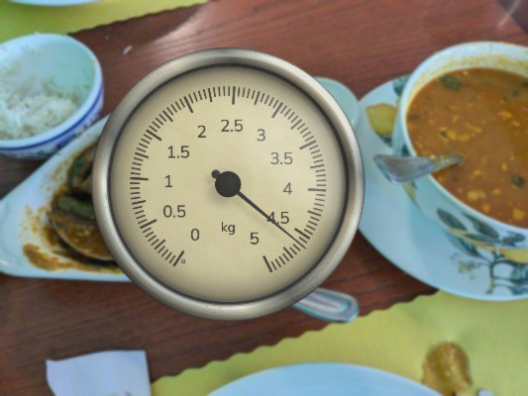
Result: 4.6 kg
